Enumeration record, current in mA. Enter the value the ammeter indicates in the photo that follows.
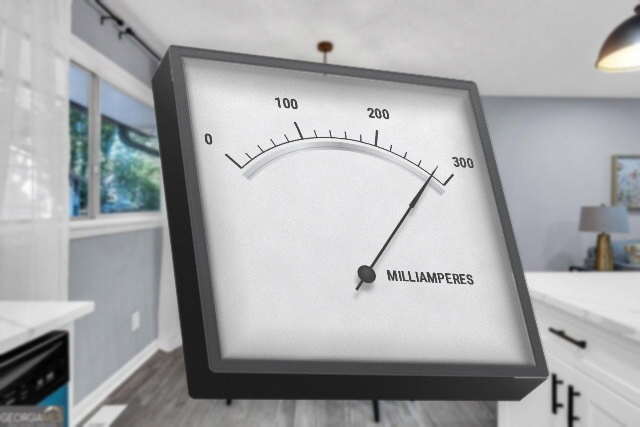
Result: 280 mA
